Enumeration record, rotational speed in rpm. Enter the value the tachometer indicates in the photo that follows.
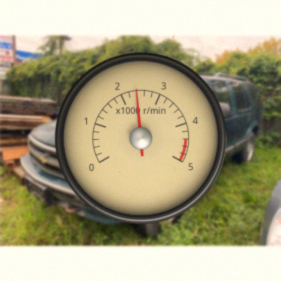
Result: 2400 rpm
